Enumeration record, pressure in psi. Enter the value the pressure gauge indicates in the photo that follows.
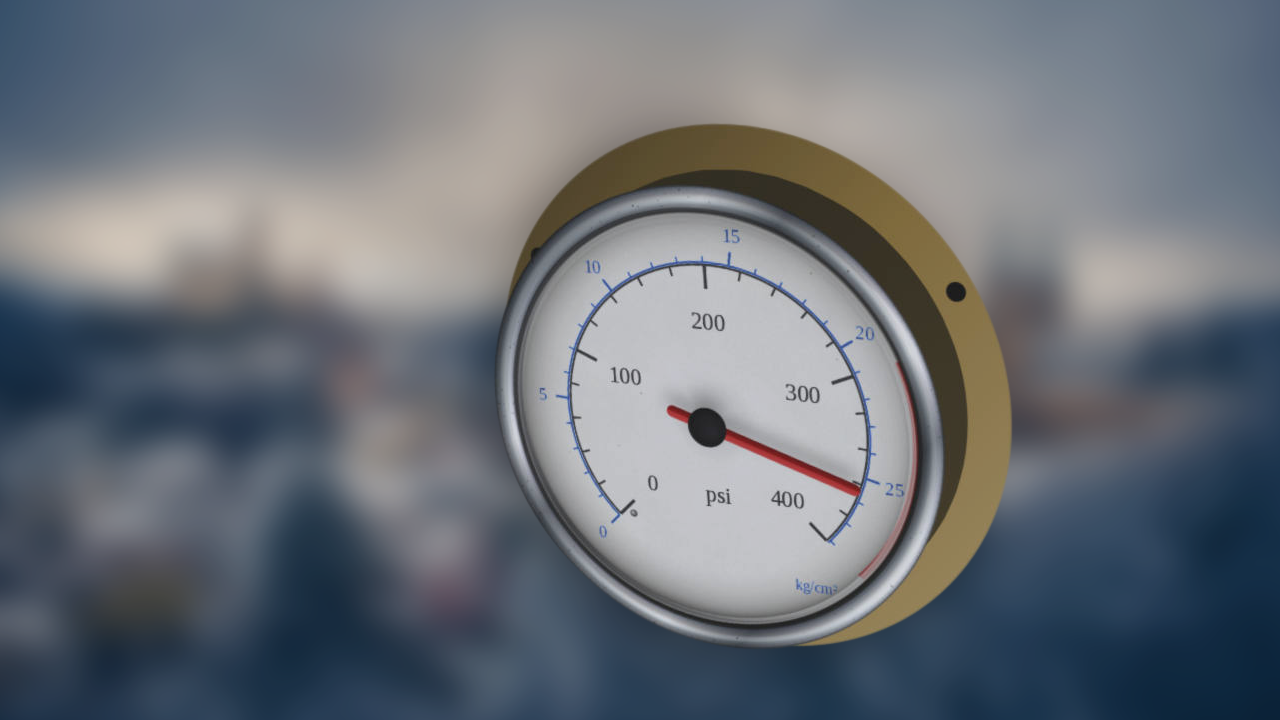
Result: 360 psi
